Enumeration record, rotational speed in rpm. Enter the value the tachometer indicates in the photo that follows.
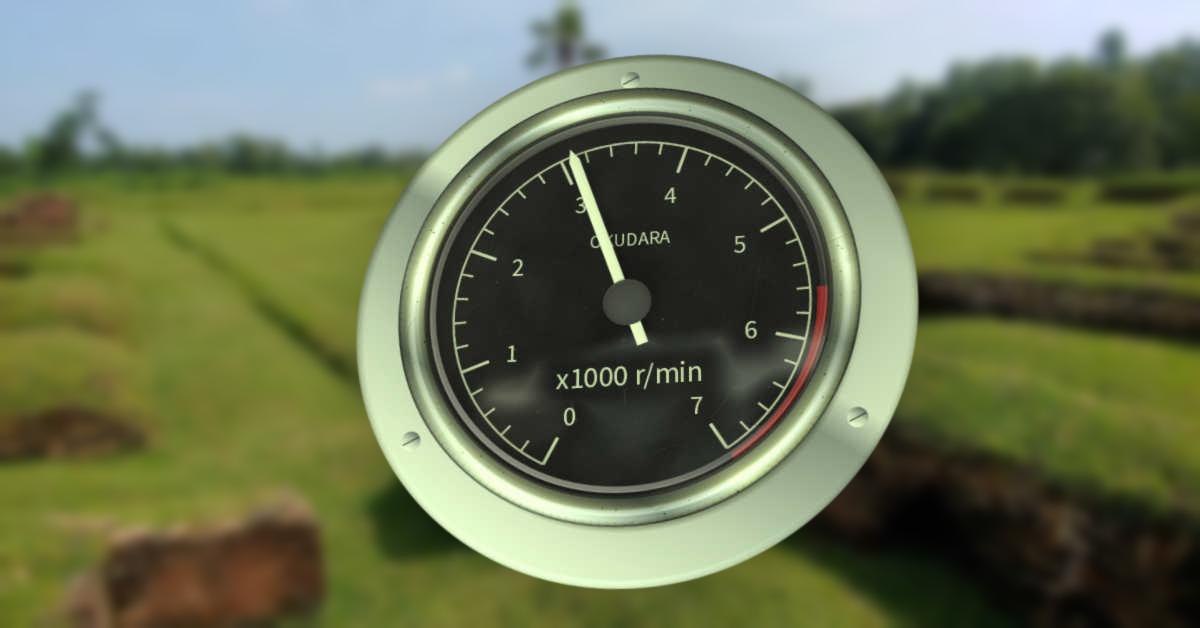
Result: 3100 rpm
